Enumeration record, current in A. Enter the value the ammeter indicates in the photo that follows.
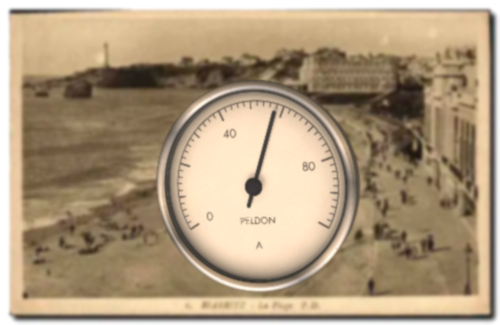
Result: 58 A
